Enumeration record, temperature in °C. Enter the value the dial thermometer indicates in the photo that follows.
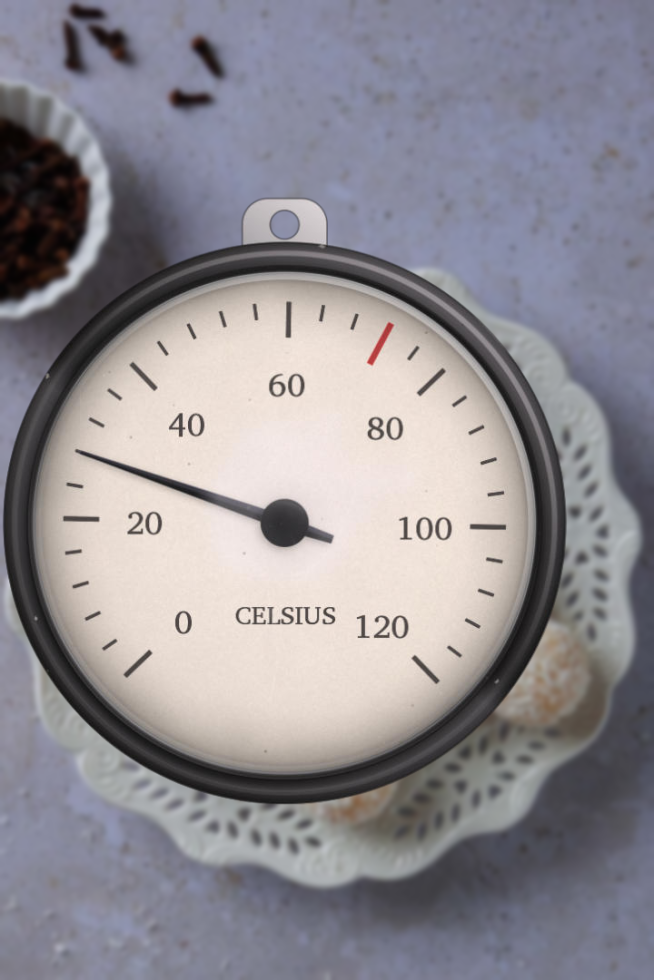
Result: 28 °C
